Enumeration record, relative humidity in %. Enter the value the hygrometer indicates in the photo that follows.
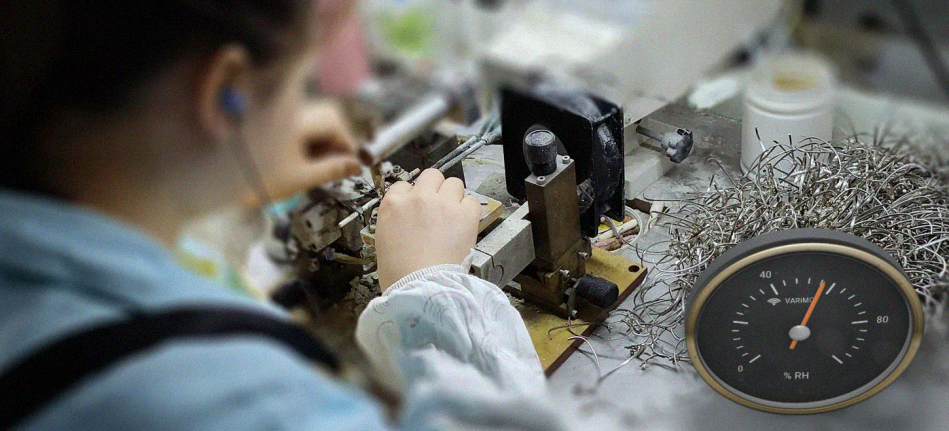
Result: 56 %
